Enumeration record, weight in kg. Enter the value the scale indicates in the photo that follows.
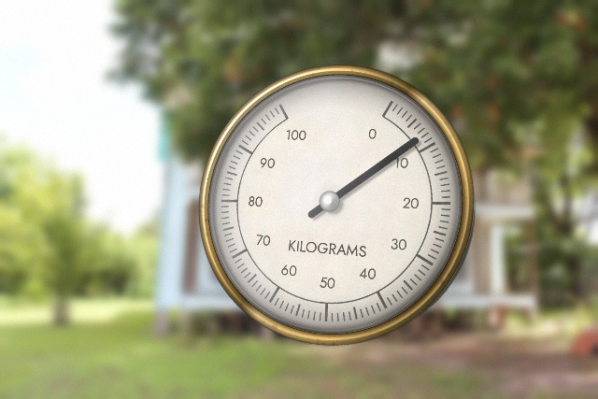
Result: 8 kg
